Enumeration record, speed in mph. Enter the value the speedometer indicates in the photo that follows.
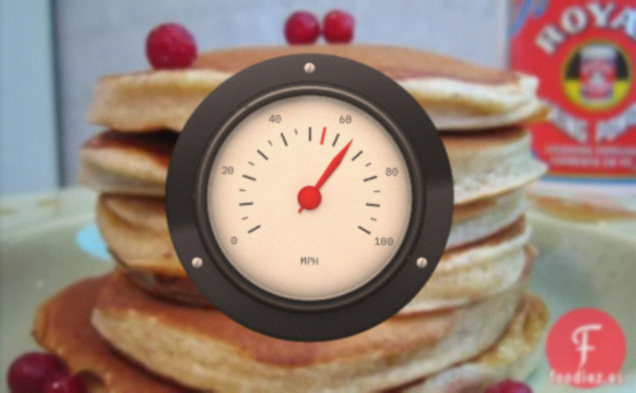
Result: 65 mph
